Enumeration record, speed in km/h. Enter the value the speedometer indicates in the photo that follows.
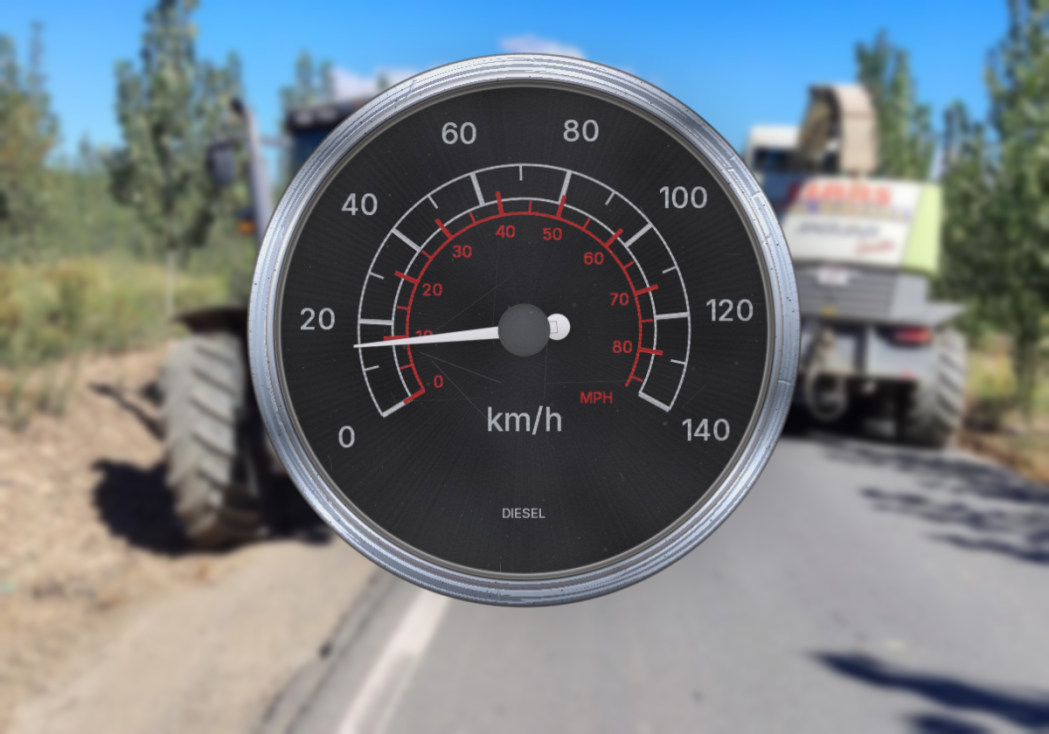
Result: 15 km/h
